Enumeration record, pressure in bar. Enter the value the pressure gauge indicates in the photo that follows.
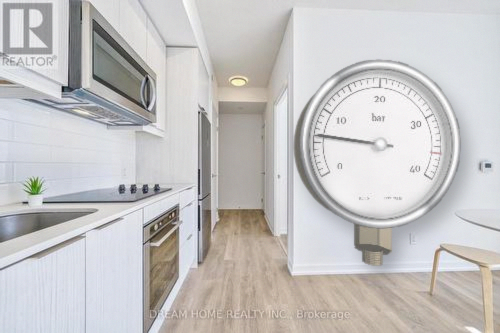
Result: 6 bar
